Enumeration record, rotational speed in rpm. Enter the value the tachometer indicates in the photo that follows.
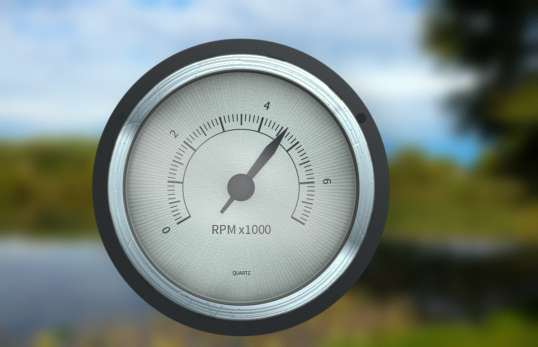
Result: 4600 rpm
